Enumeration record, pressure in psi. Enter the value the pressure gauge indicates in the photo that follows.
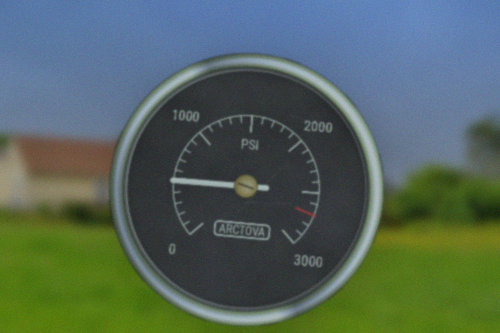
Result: 500 psi
